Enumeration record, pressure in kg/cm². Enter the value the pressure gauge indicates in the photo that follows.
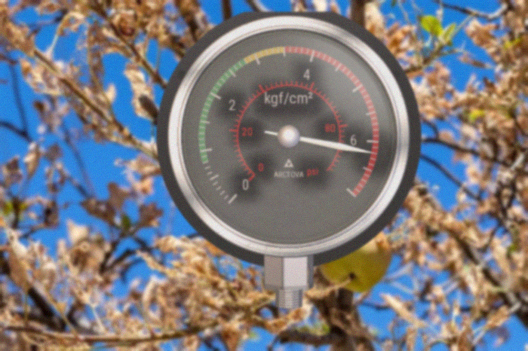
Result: 6.2 kg/cm²
